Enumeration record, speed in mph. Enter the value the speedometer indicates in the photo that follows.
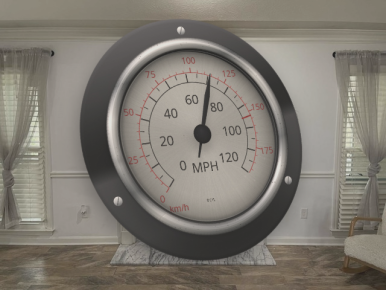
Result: 70 mph
